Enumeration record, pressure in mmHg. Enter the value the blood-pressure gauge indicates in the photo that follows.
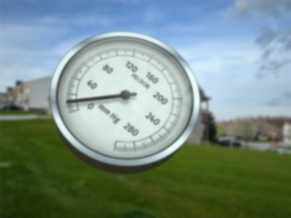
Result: 10 mmHg
